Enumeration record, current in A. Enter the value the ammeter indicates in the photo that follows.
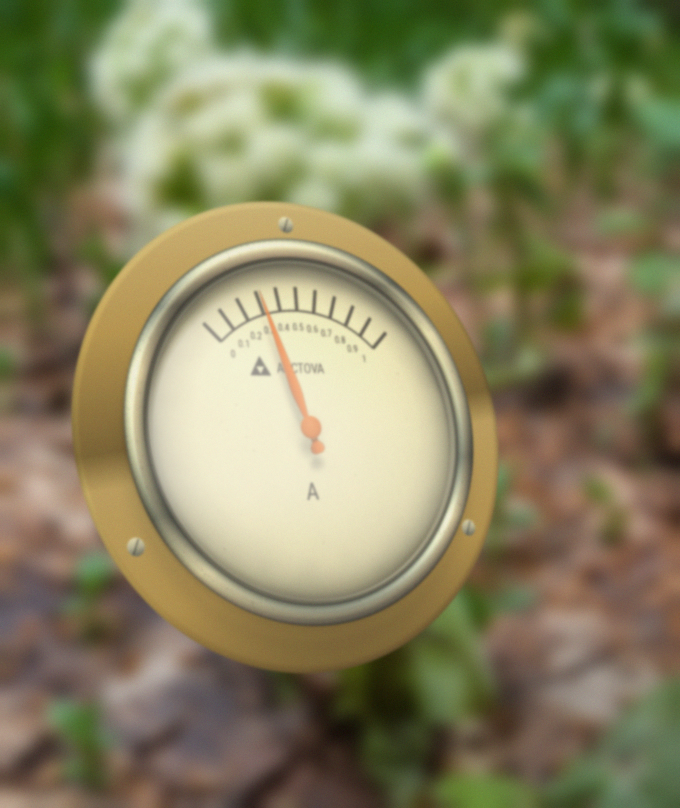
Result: 0.3 A
